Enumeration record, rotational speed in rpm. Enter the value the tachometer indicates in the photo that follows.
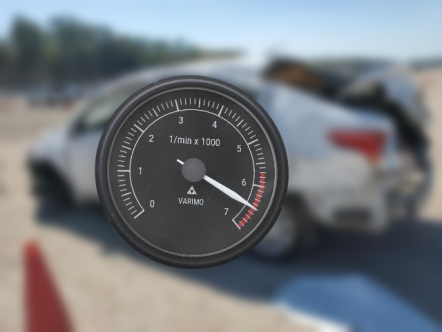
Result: 6500 rpm
